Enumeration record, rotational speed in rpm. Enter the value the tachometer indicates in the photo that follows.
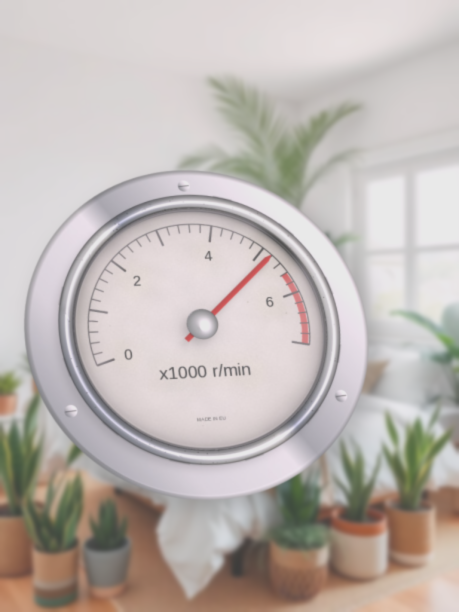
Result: 5200 rpm
